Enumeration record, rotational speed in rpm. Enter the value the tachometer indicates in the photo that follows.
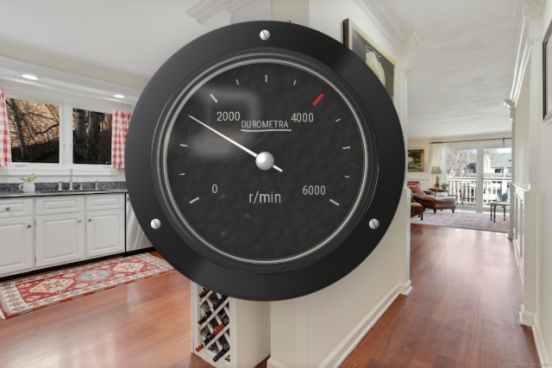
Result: 1500 rpm
